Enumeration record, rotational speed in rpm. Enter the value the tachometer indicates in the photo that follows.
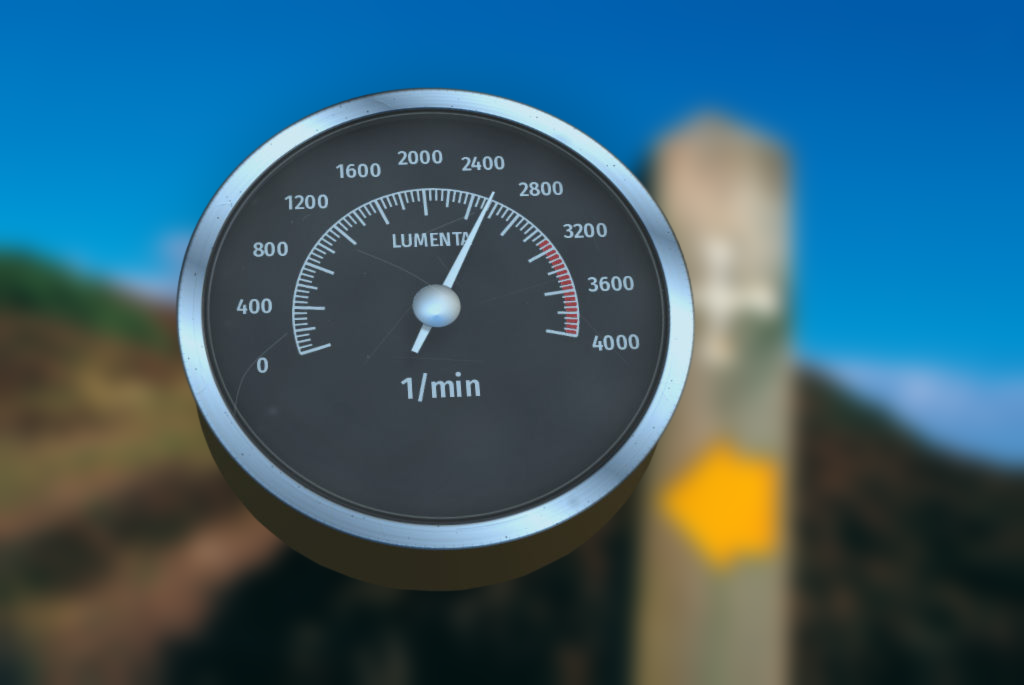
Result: 2550 rpm
